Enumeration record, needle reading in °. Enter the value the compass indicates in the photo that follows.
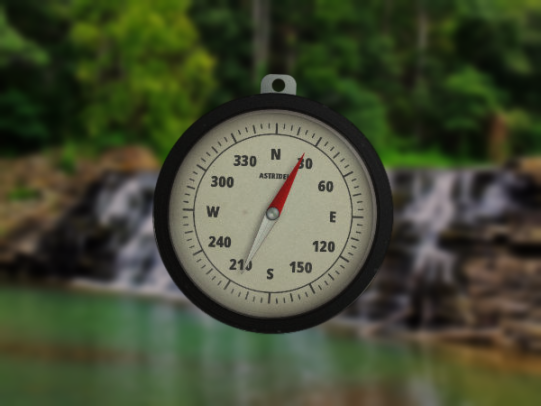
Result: 25 °
